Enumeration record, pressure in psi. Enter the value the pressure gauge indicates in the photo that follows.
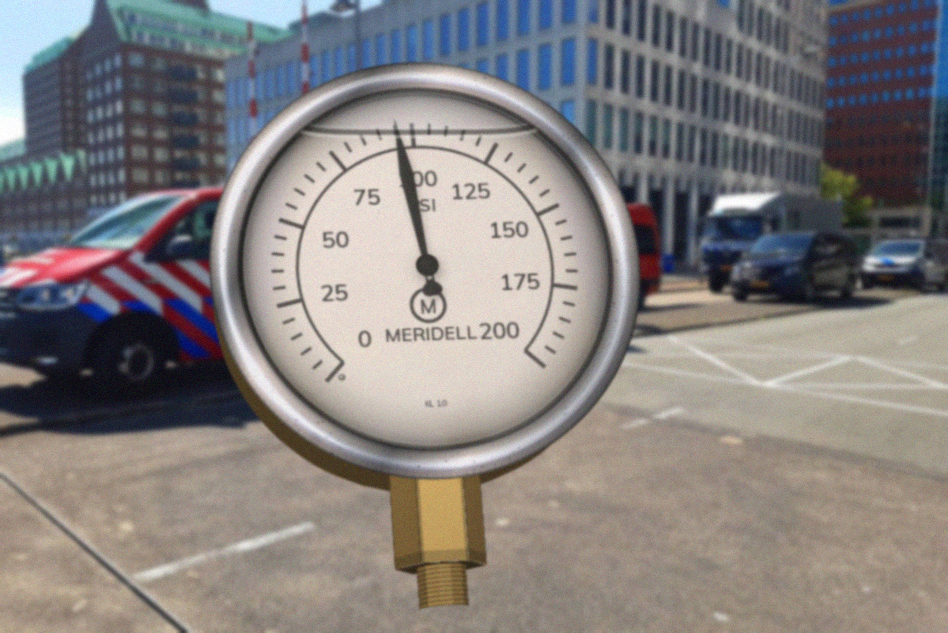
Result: 95 psi
